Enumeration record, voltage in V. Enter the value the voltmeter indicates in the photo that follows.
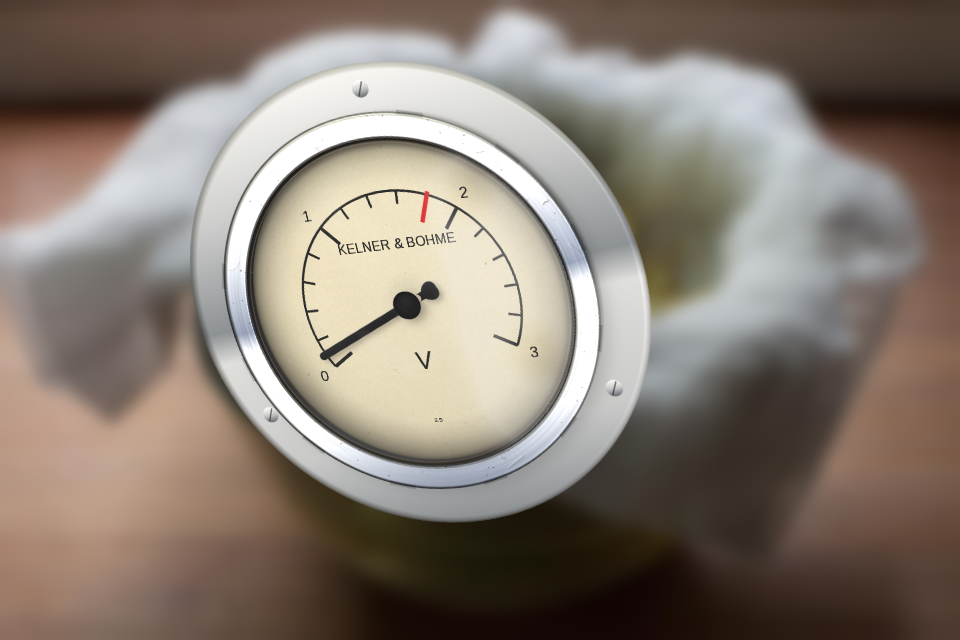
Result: 0.1 V
